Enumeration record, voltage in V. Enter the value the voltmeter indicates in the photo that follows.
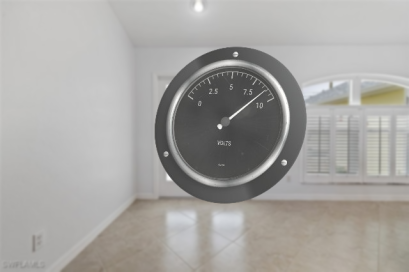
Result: 9 V
